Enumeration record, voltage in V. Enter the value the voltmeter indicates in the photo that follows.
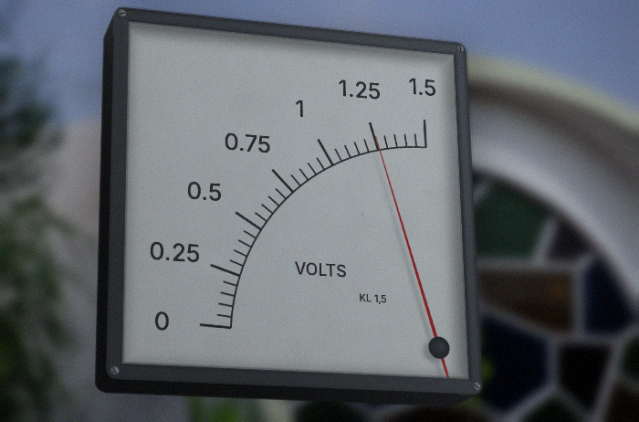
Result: 1.25 V
